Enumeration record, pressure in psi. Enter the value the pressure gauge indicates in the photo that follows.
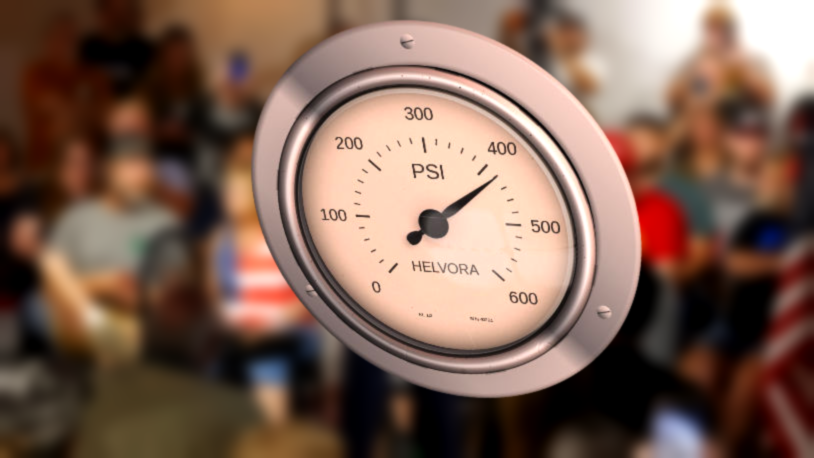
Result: 420 psi
